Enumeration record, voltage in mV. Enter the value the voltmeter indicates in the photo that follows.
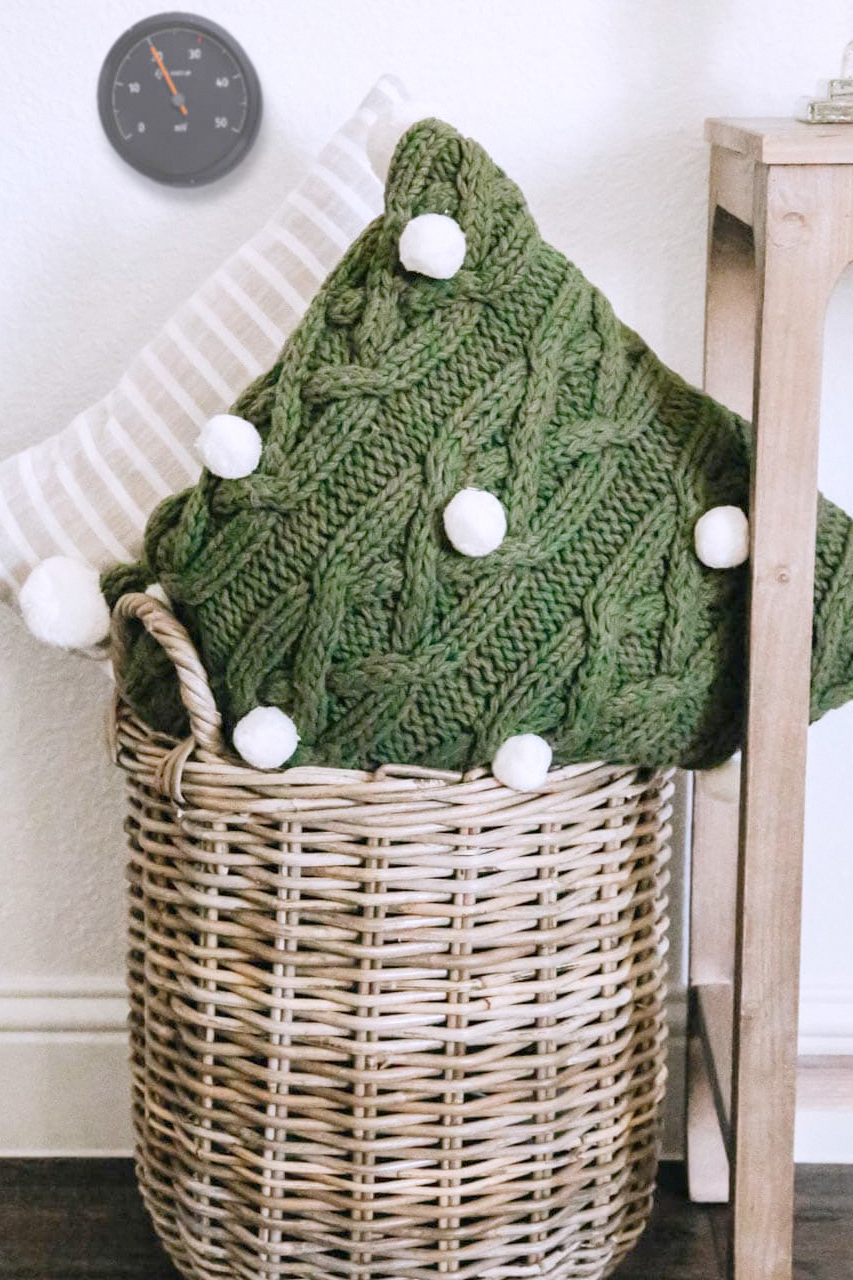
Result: 20 mV
